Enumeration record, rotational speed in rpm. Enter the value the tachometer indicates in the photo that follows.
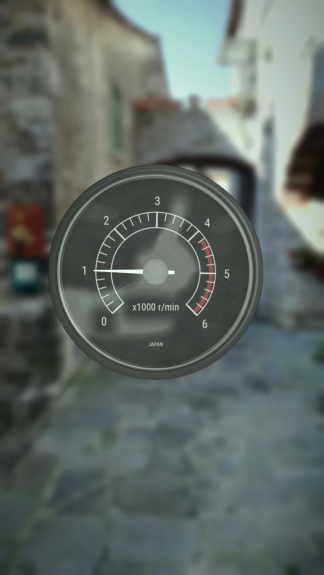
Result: 1000 rpm
